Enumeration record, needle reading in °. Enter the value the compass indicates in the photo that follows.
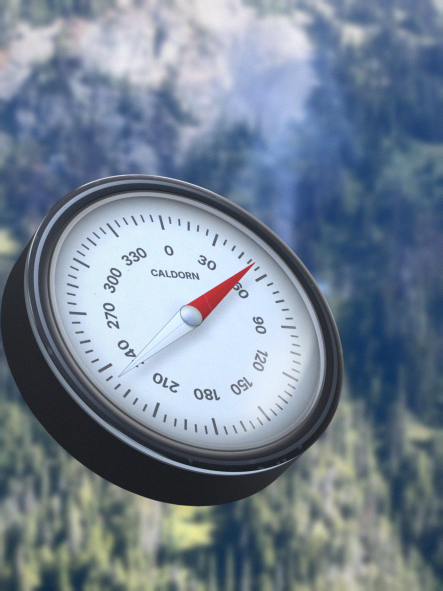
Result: 52.5 °
